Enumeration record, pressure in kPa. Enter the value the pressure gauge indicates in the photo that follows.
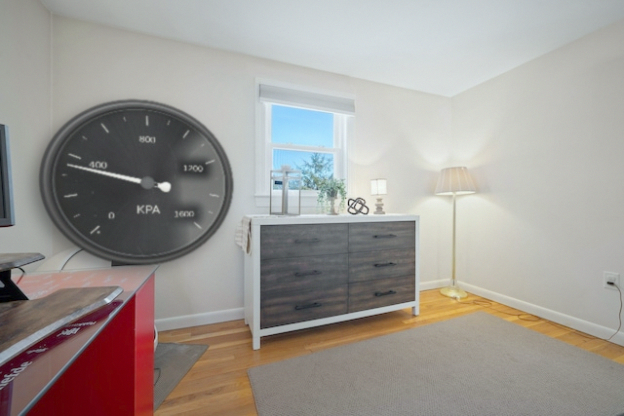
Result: 350 kPa
